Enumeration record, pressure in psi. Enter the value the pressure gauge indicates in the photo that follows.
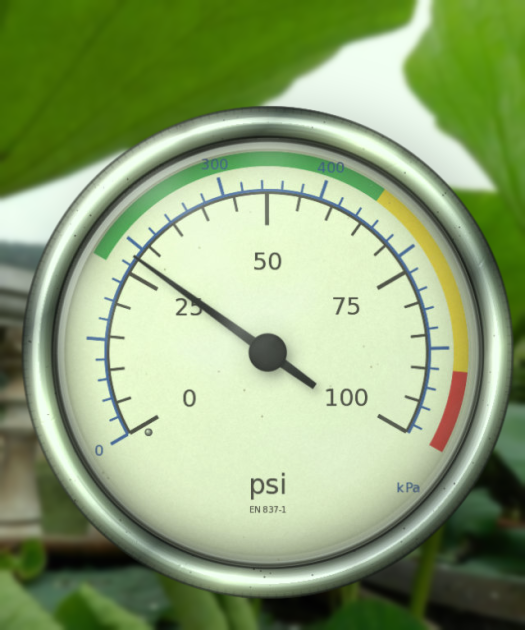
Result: 27.5 psi
